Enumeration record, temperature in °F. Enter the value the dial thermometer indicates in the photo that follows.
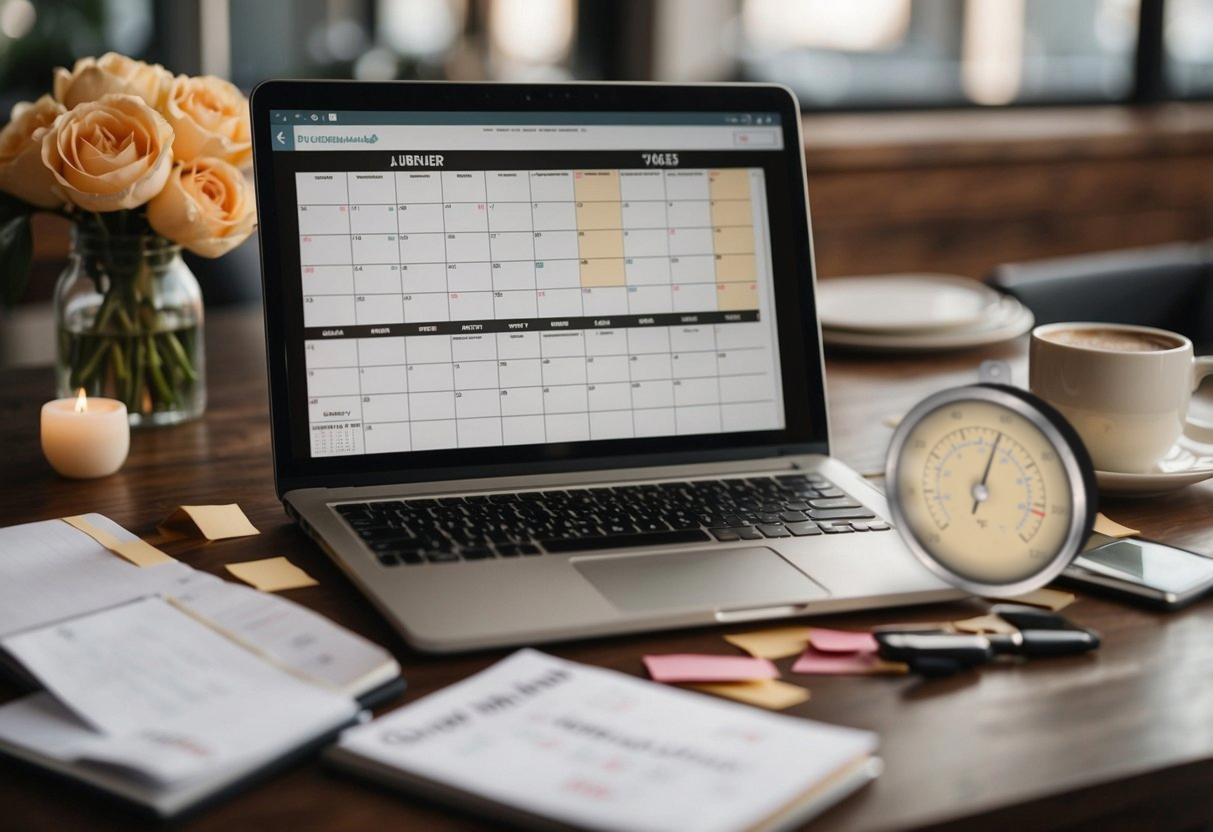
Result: 60 °F
